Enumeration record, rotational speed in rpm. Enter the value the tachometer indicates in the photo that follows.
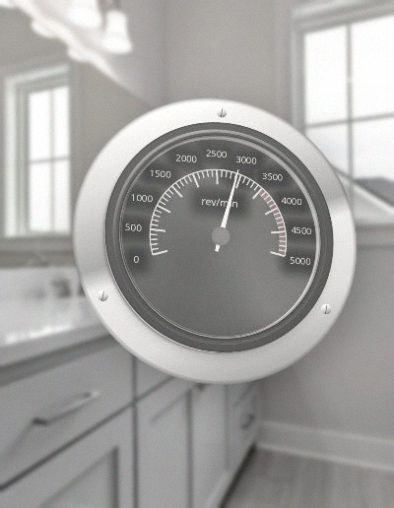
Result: 2900 rpm
